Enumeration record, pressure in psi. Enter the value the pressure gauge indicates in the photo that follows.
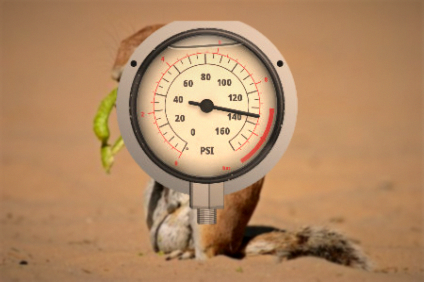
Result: 135 psi
